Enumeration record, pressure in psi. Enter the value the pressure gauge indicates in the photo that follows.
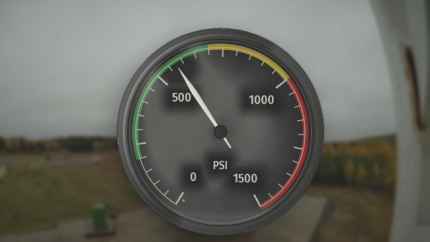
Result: 575 psi
